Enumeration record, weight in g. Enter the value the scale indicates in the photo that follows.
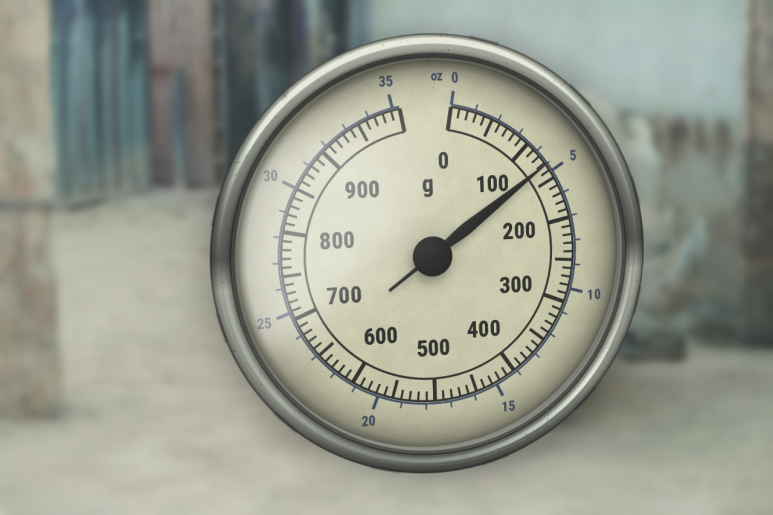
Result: 130 g
